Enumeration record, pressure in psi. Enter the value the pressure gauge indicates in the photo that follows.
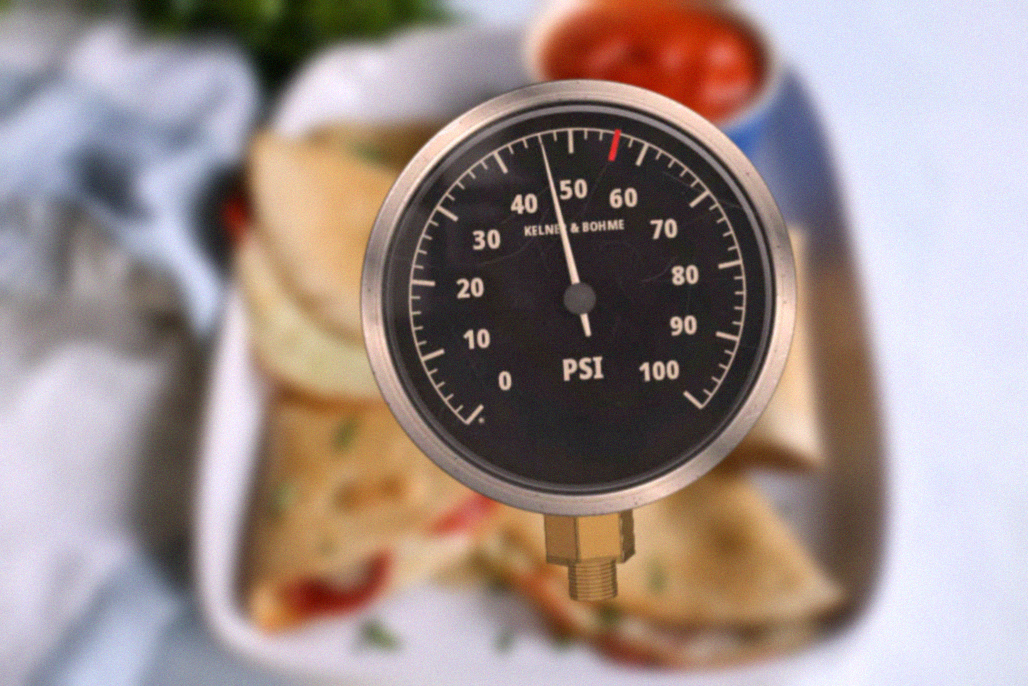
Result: 46 psi
